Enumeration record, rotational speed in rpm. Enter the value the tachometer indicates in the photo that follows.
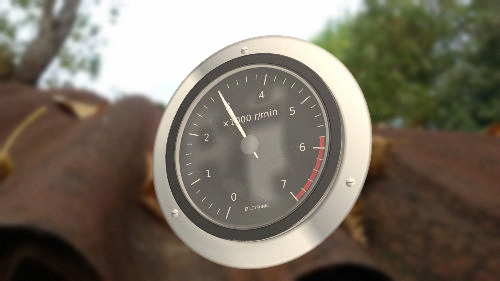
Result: 3000 rpm
